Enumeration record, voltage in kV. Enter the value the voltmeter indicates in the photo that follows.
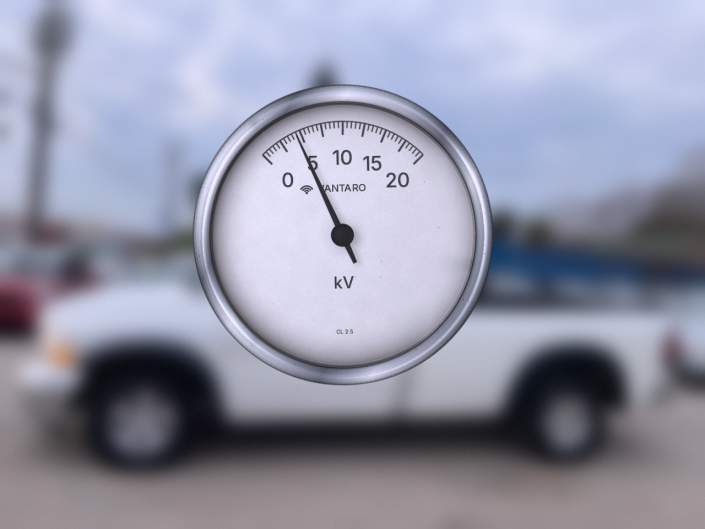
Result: 4.5 kV
